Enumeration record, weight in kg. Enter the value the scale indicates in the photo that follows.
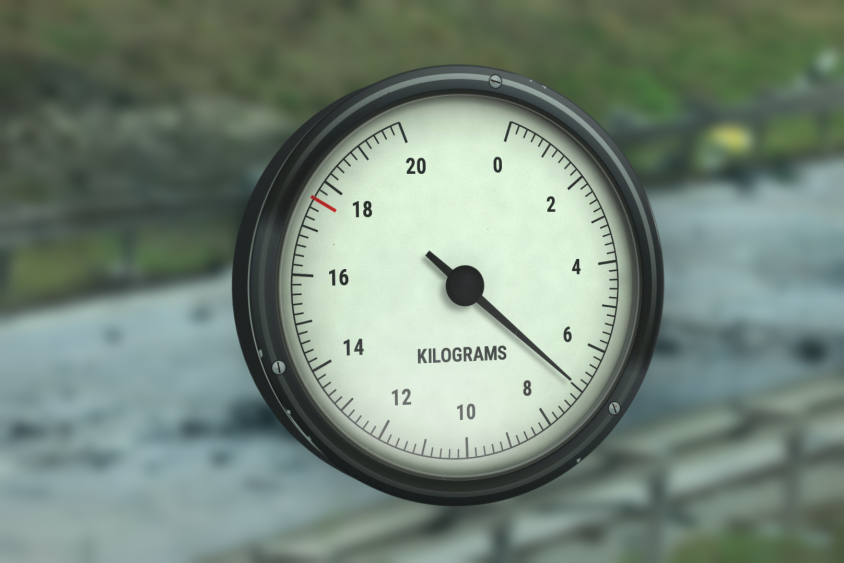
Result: 7 kg
